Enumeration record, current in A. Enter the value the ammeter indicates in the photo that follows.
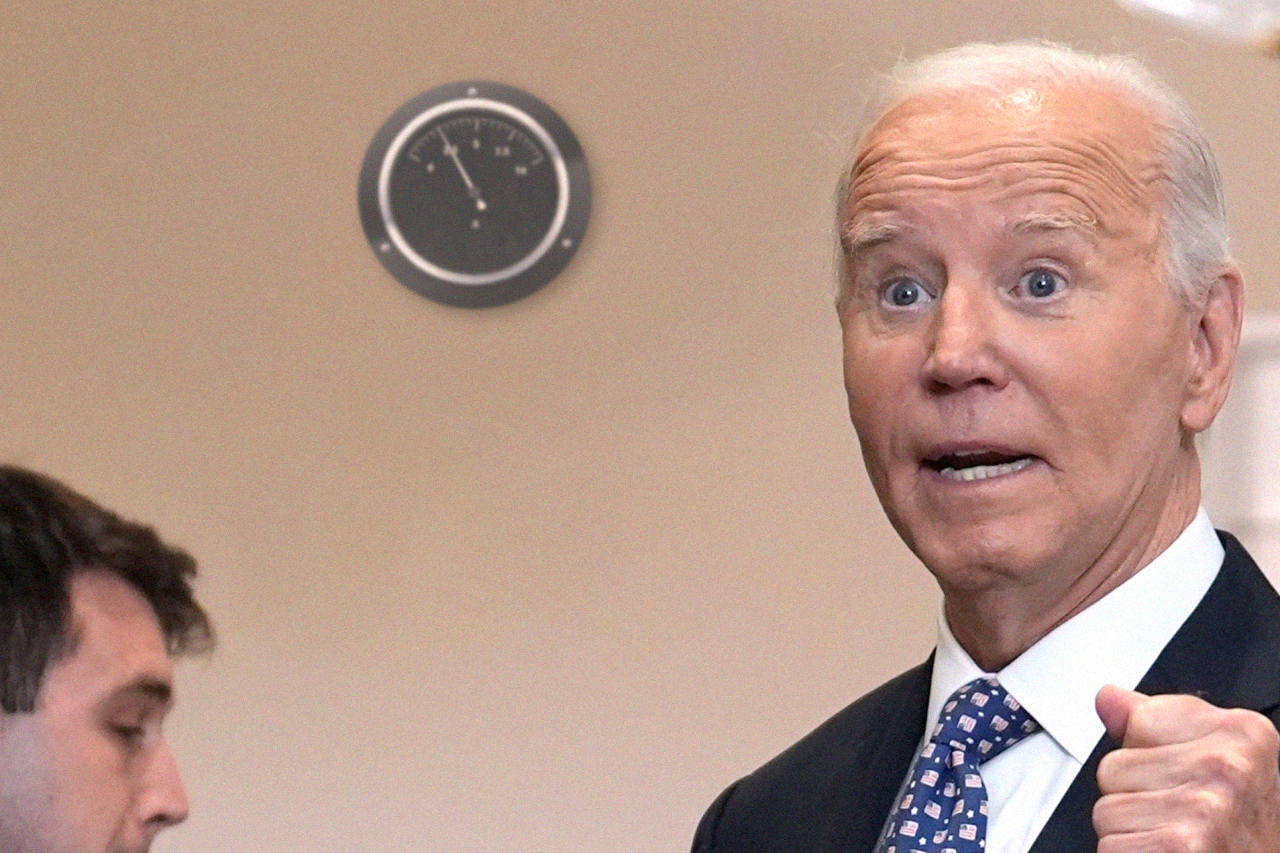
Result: 2.5 A
